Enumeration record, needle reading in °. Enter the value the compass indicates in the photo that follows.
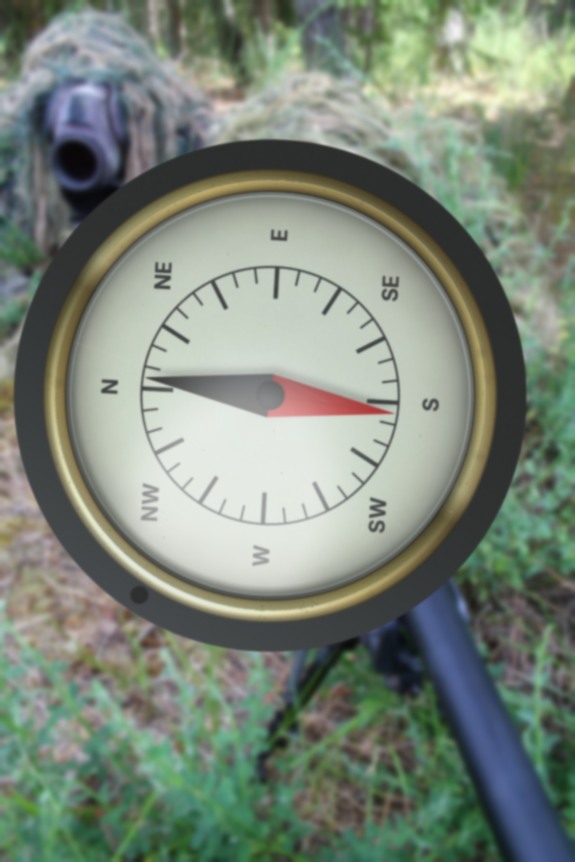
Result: 185 °
